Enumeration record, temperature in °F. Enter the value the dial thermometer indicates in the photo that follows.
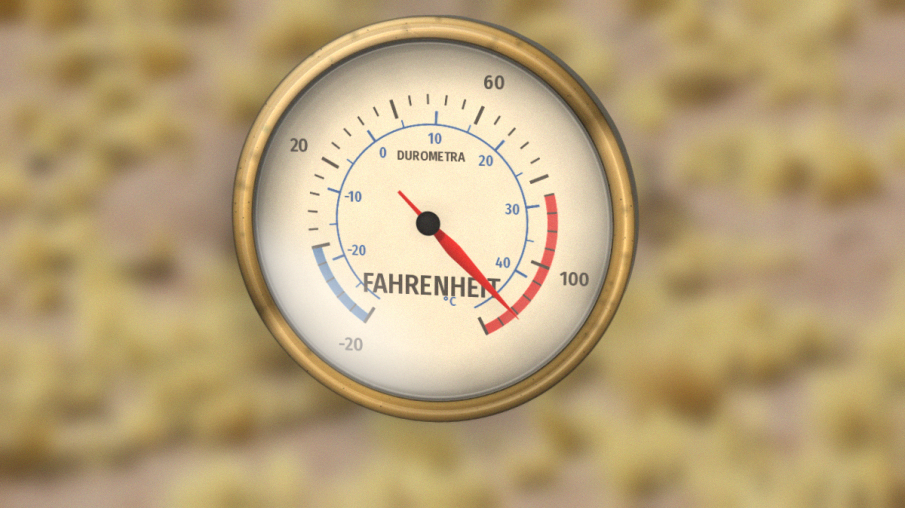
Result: 112 °F
